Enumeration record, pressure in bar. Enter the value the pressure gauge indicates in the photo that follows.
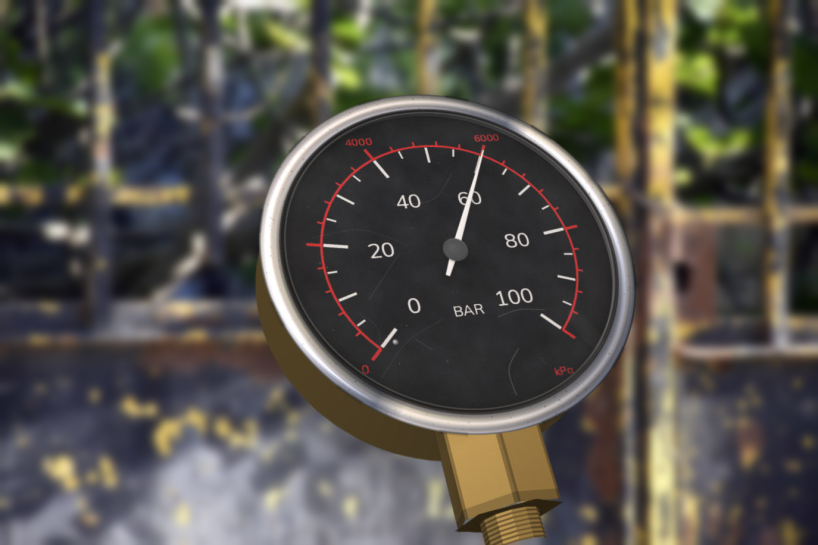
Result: 60 bar
